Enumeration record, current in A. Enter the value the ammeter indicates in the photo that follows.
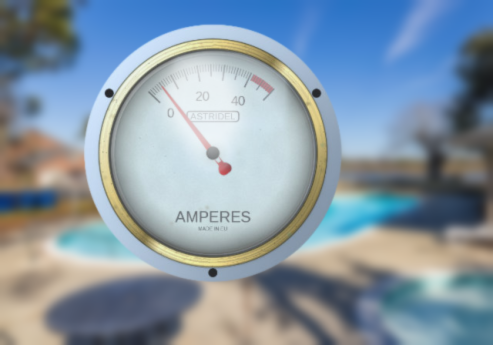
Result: 5 A
